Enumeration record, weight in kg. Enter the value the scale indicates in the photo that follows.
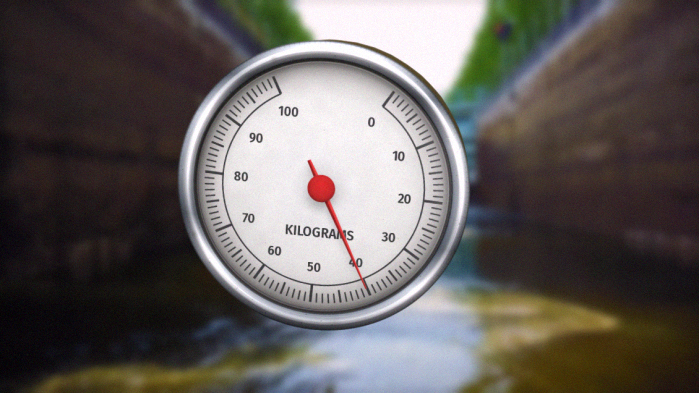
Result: 40 kg
